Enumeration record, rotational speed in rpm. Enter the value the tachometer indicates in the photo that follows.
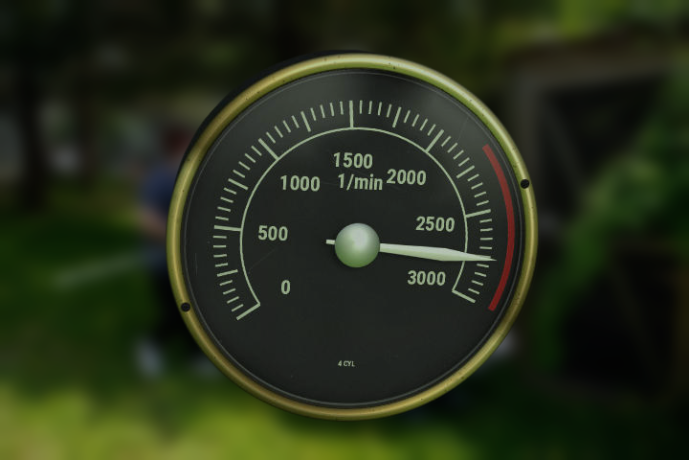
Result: 2750 rpm
